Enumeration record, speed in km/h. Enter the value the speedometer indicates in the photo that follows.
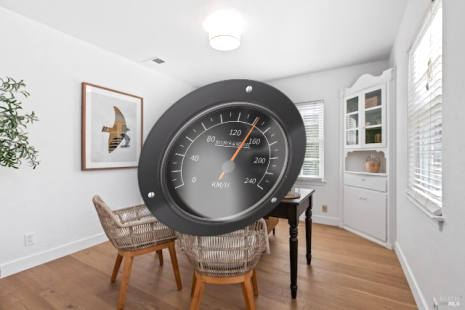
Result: 140 km/h
